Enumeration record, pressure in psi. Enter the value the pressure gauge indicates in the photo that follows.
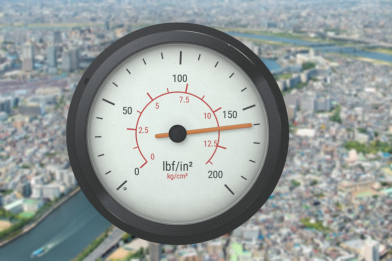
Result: 160 psi
